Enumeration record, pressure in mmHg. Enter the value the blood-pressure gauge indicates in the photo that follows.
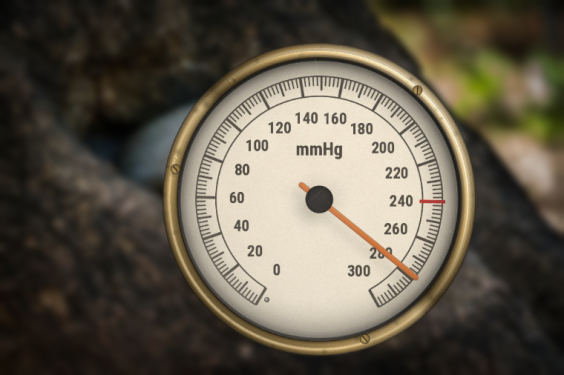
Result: 278 mmHg
